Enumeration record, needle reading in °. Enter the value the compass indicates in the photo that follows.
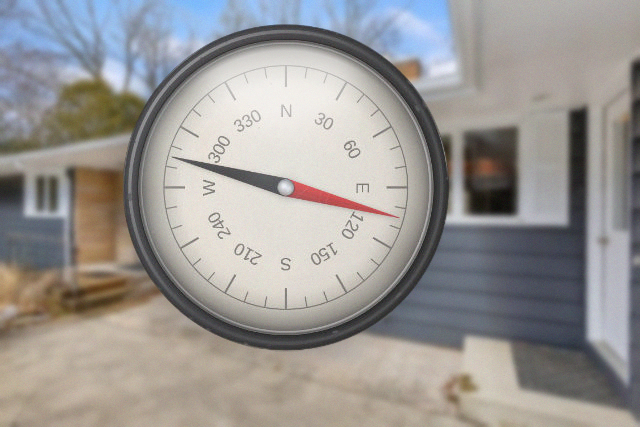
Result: 105 °
